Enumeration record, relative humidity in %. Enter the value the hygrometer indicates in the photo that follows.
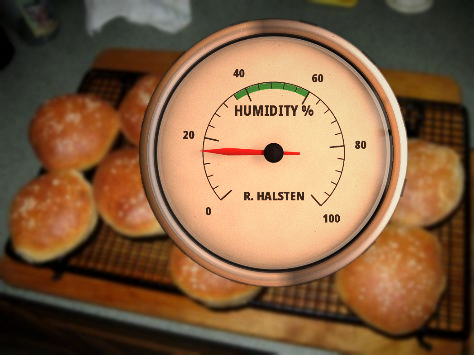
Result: 16 %
